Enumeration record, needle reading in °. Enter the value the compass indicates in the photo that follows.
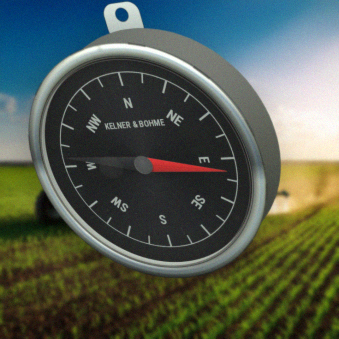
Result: 97.5 °
